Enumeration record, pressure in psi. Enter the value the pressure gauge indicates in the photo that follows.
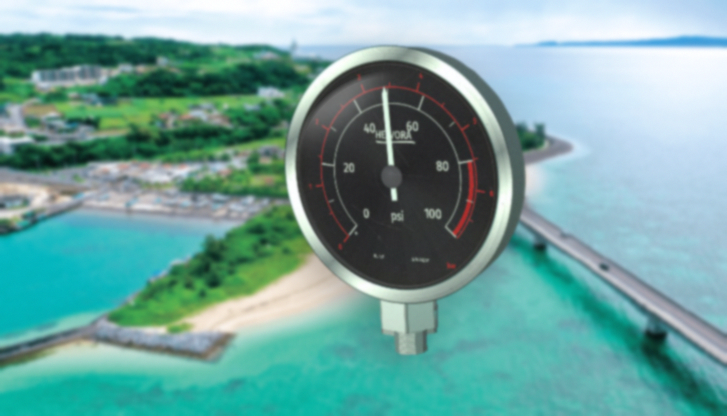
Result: 50 psi
